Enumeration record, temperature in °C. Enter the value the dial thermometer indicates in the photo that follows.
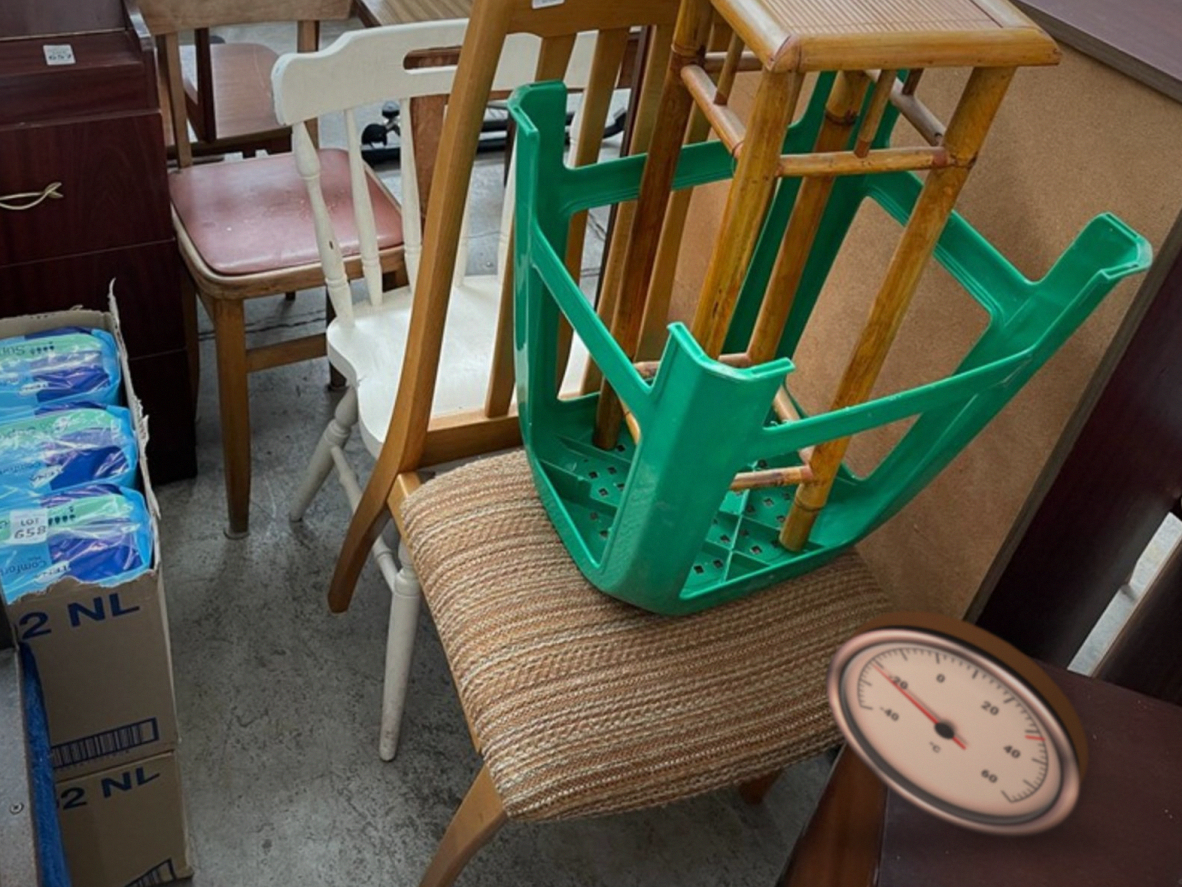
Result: -20 °C
